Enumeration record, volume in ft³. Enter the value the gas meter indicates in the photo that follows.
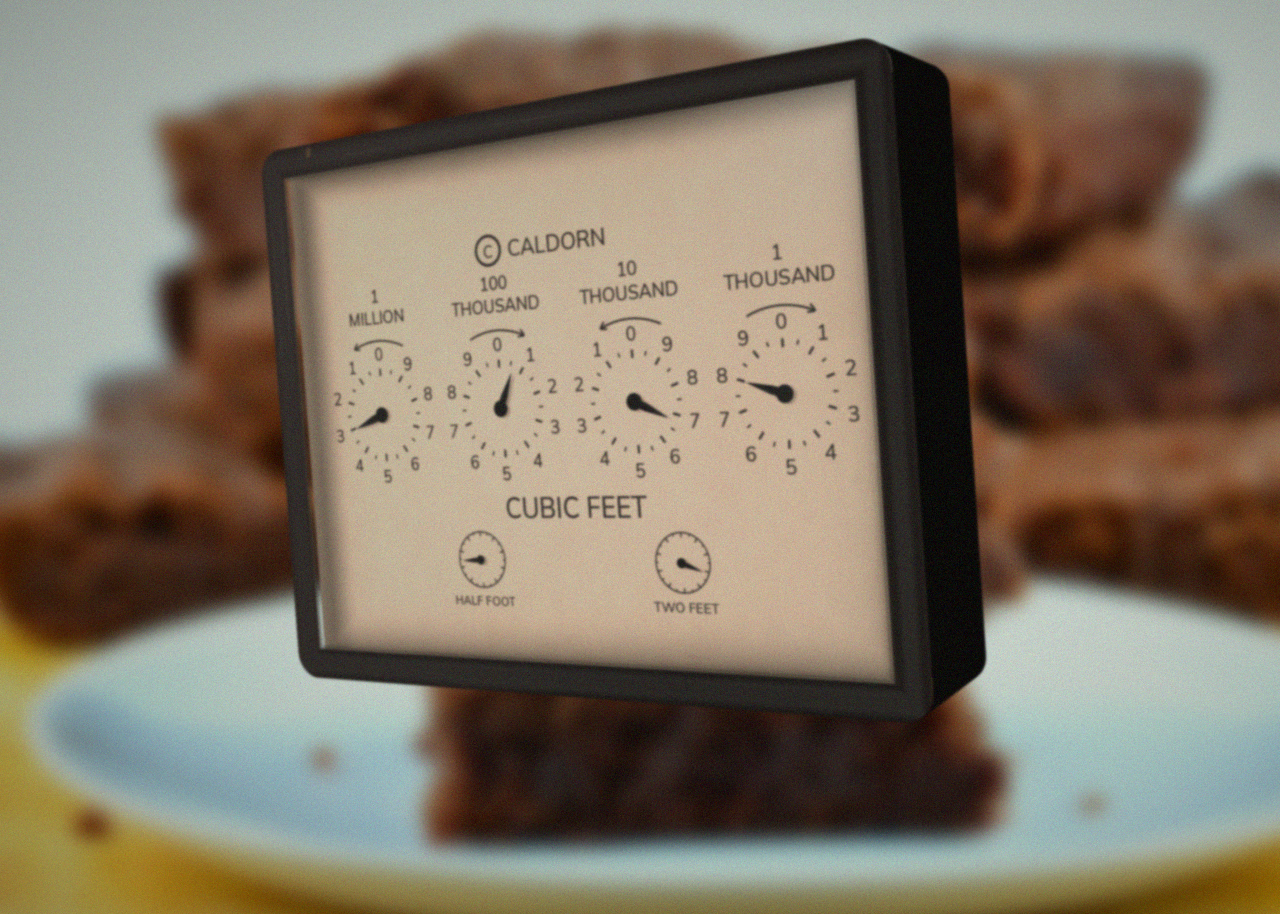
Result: 306800 ft³
